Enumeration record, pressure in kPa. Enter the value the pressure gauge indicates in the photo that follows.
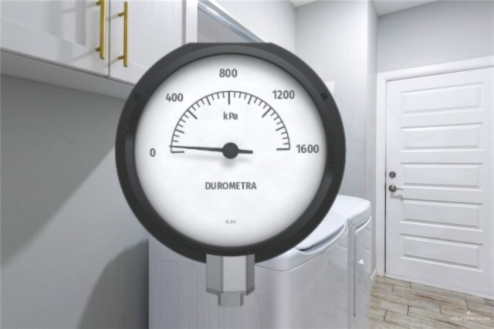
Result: 50 kPa
